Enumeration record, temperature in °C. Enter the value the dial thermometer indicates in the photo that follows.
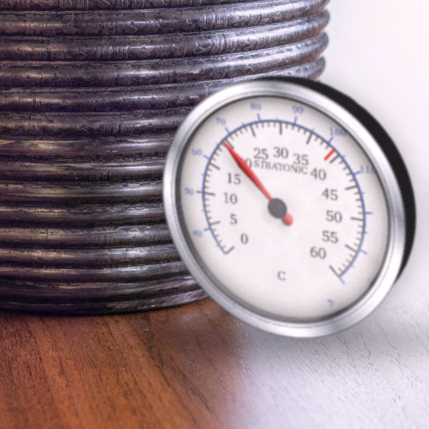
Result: 20 °C
